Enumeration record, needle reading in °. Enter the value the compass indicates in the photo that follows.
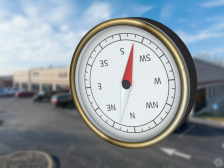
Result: 200 °
